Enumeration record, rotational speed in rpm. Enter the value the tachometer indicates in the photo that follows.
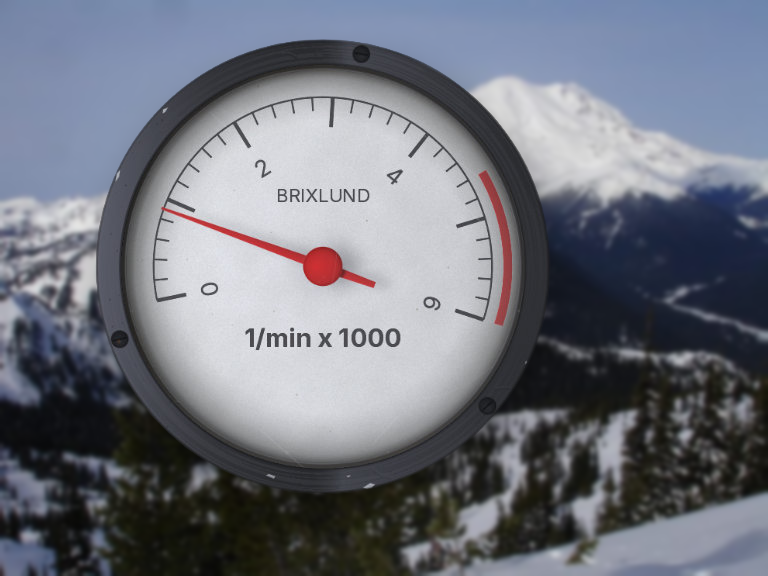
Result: 900 rpm
